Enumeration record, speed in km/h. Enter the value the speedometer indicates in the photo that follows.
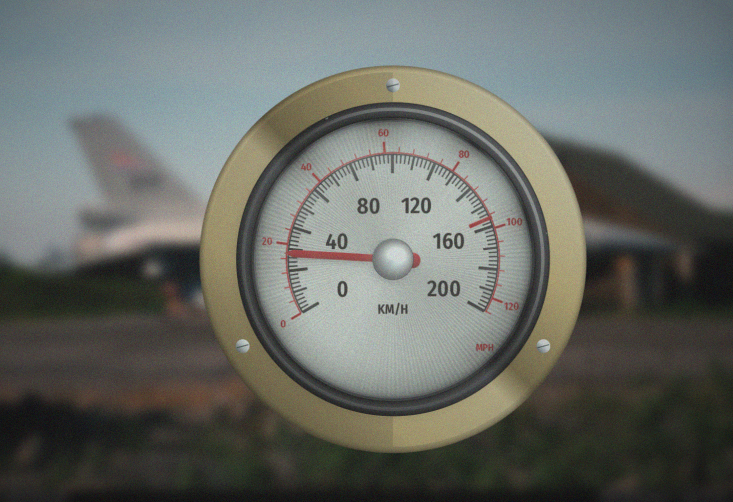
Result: 28 km/h
